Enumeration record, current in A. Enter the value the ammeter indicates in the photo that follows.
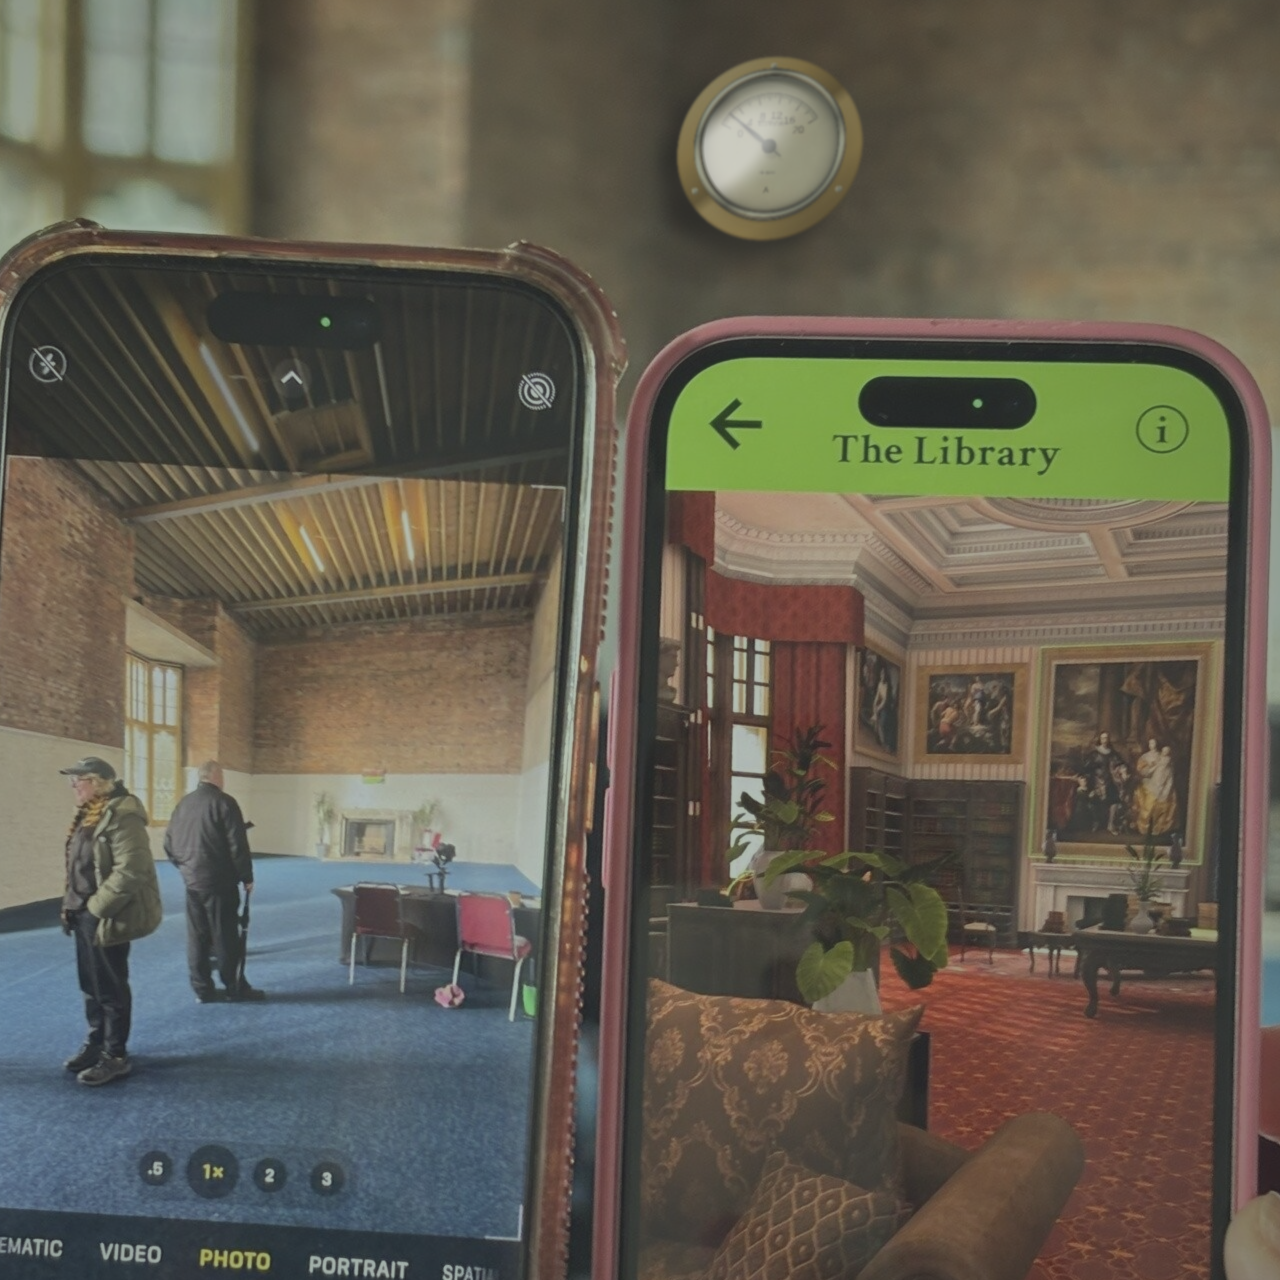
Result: 2 A
